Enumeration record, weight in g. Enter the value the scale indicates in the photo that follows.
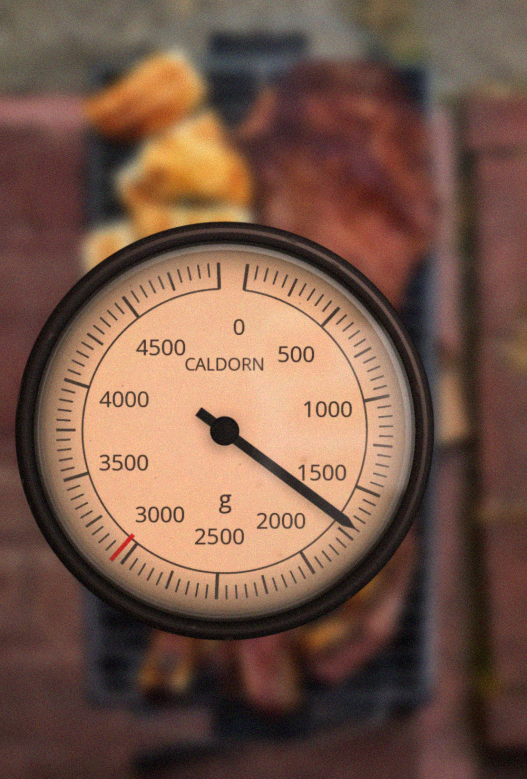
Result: 1700 g
